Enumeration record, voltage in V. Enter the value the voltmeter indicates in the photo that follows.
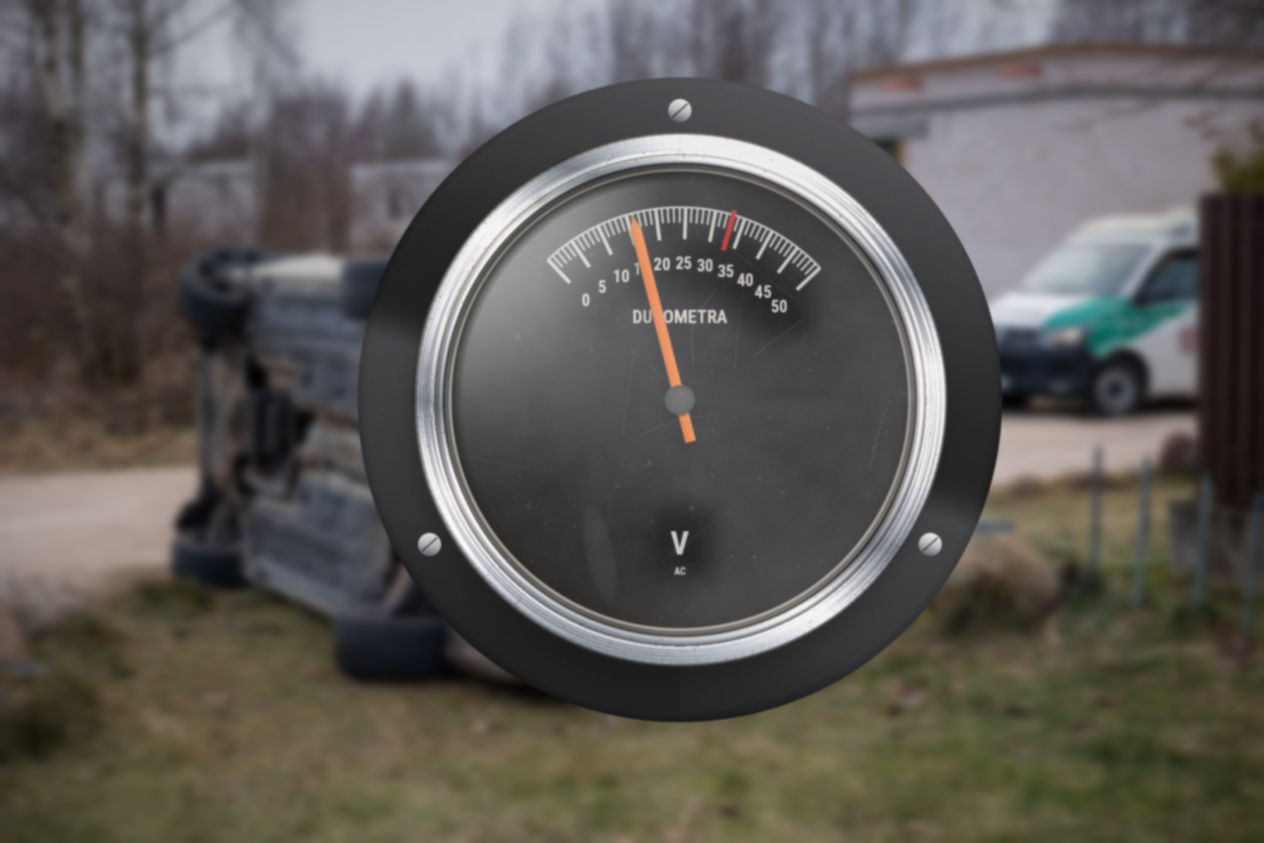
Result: 16 V
